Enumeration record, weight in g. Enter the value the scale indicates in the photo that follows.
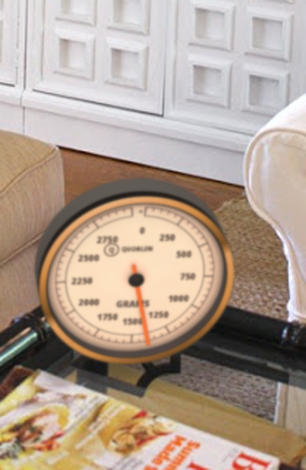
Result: 1400 g
